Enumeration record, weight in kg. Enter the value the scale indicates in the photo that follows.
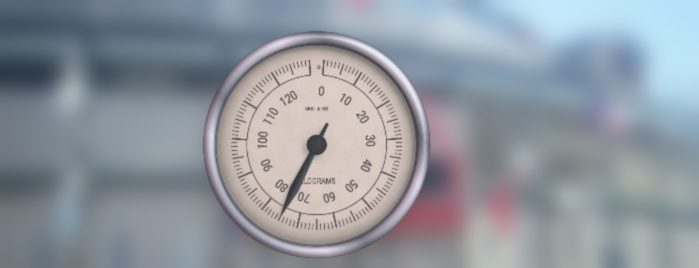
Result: 75 kg
